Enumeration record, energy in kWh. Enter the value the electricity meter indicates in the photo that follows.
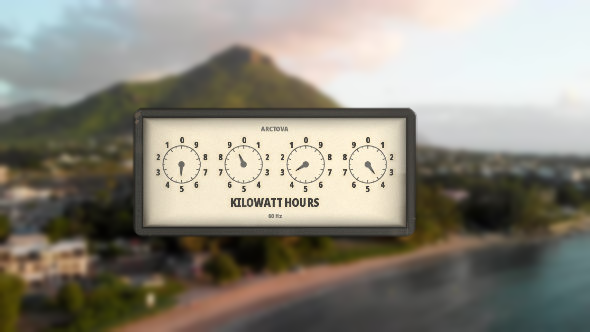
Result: 4934 kWh
